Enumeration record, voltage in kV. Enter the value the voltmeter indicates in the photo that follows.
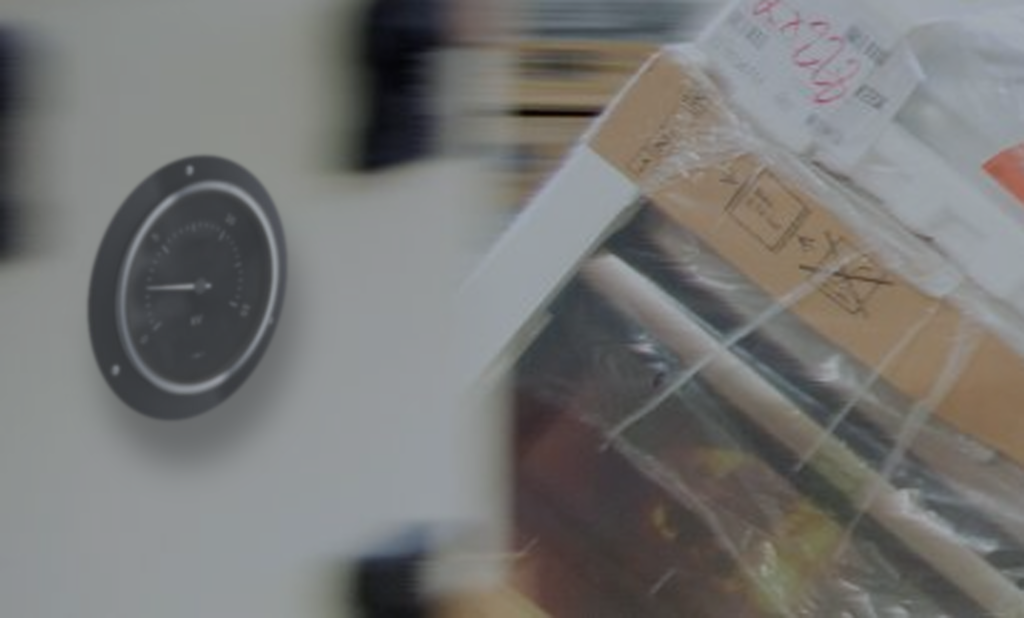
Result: 2.5 kV
